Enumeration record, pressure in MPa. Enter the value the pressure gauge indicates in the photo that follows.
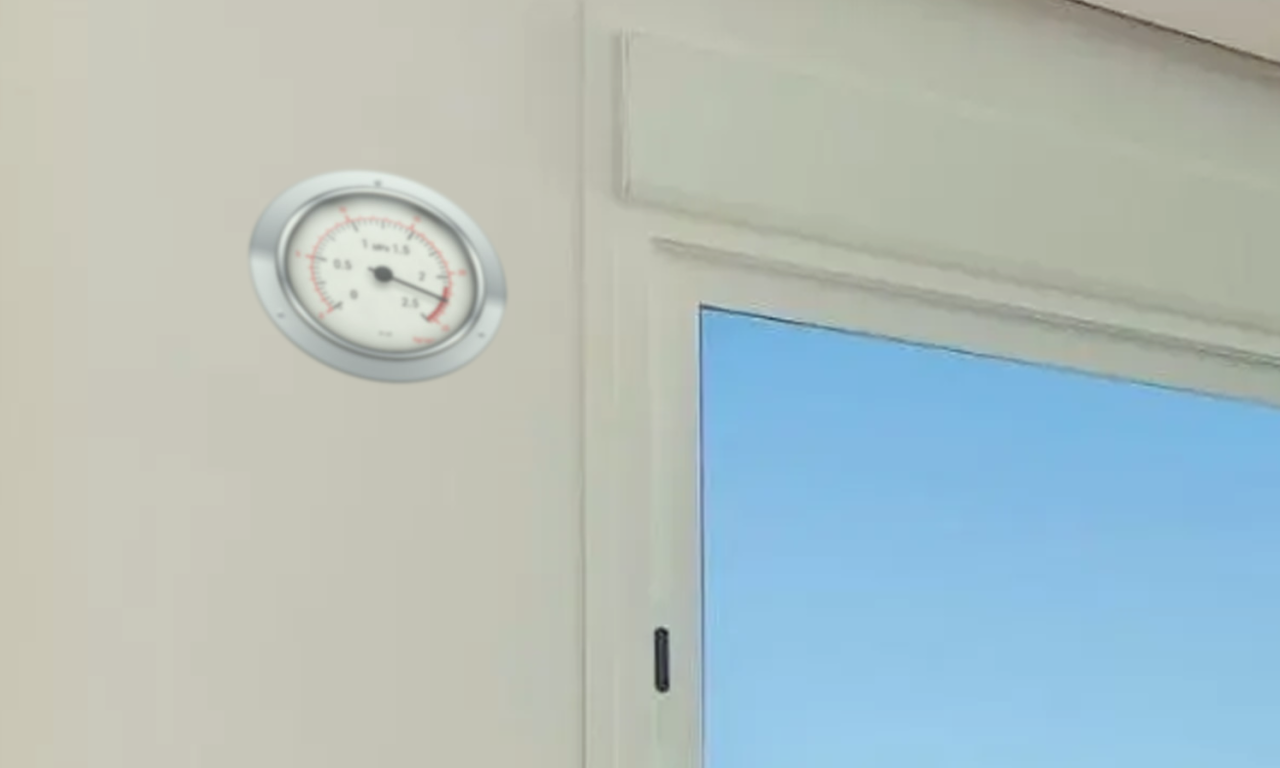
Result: 2.25 MPa
